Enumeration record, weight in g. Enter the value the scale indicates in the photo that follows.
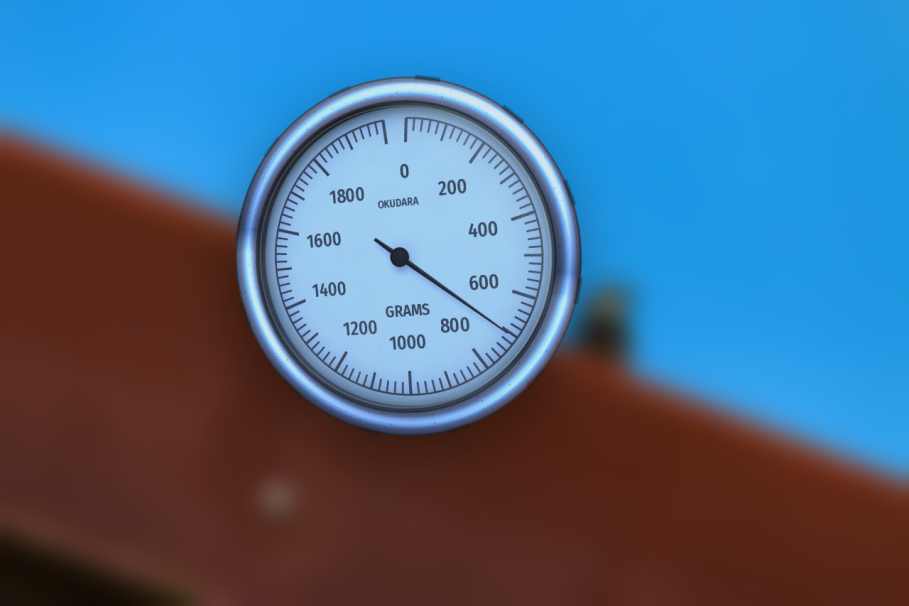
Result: 700 g
